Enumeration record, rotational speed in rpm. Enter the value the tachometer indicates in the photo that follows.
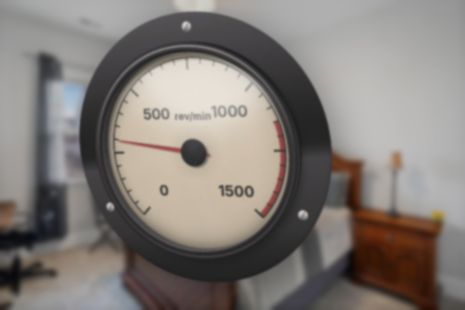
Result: 300 rpm
